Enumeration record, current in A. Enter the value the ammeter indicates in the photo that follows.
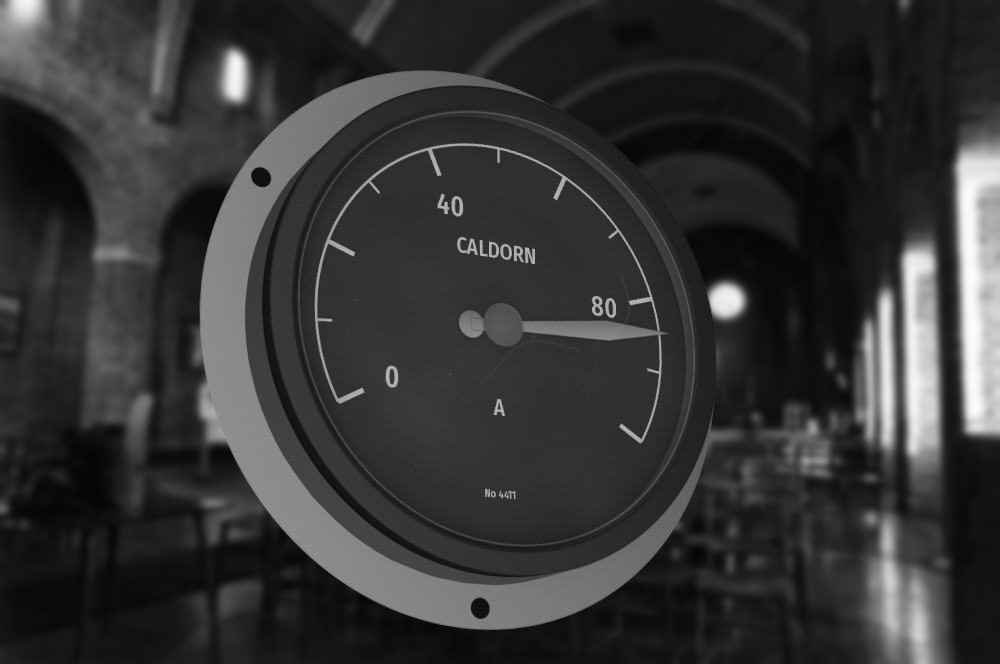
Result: 85 A
